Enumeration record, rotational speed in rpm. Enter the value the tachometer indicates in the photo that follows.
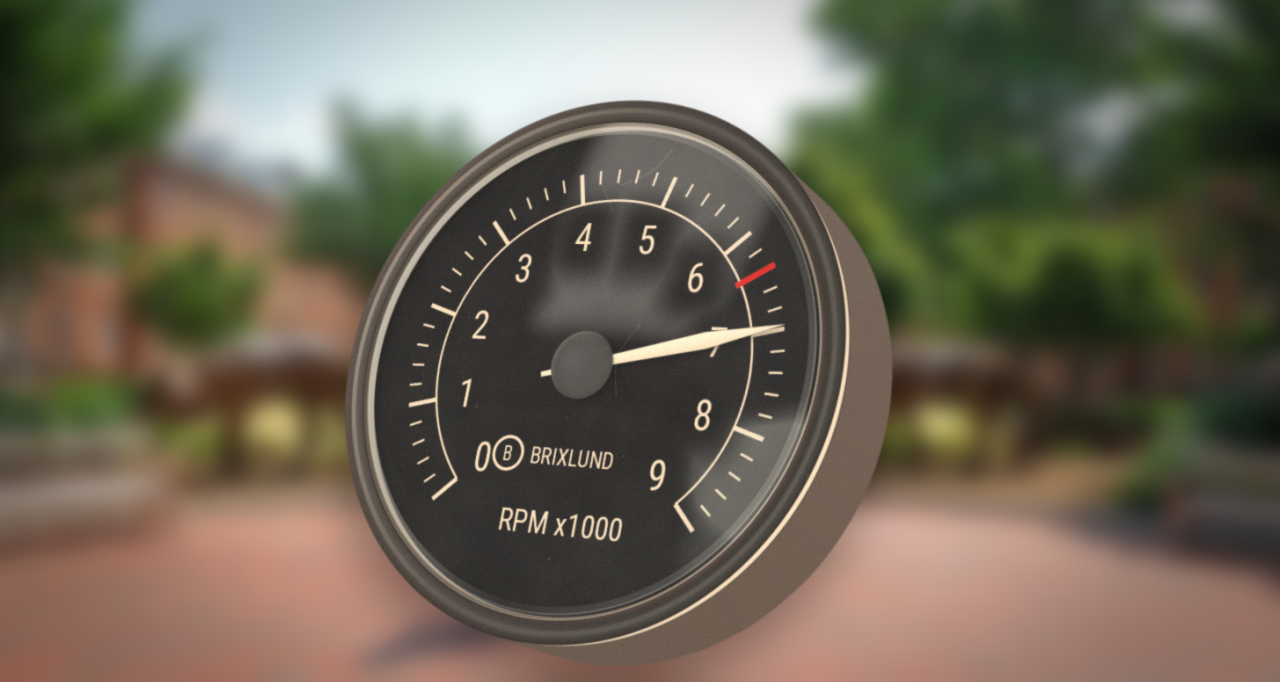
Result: 7000 rpm
